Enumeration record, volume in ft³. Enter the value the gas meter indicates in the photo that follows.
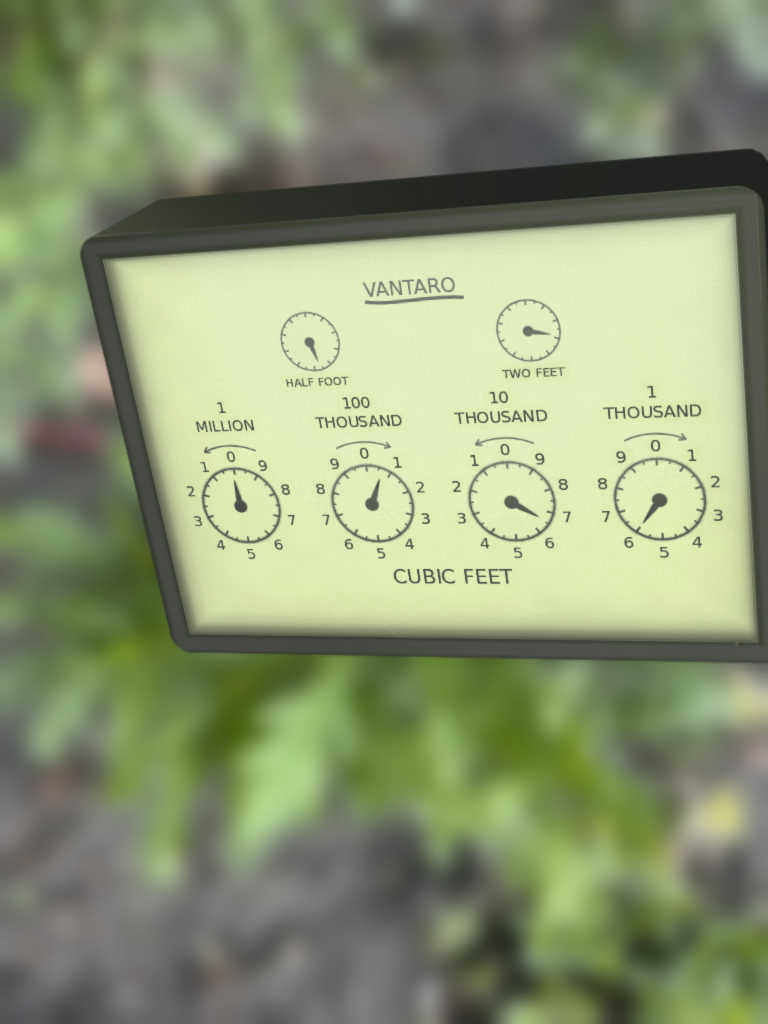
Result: 6600 ft³
